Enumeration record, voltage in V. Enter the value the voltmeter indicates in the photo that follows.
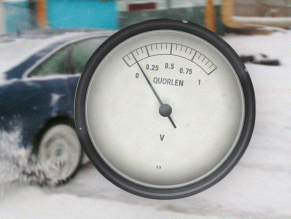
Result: 0.1 V
